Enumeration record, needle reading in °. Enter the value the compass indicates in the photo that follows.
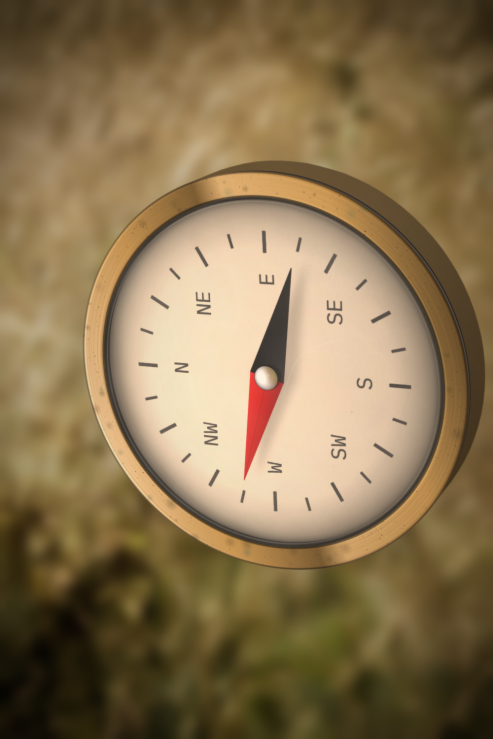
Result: 285 °
